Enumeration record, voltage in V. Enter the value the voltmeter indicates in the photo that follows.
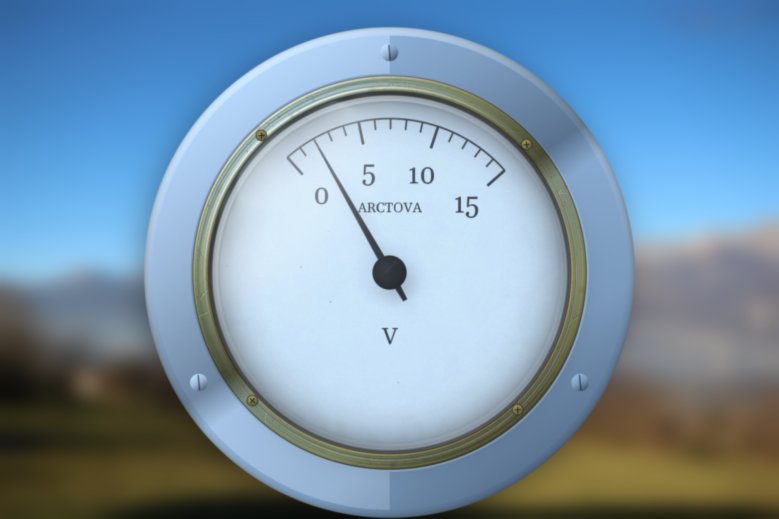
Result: 2 V
